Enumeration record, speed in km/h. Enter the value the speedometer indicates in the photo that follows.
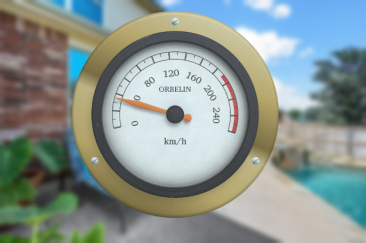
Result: 35 km/h
